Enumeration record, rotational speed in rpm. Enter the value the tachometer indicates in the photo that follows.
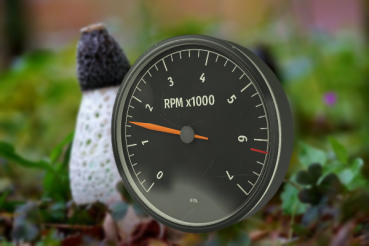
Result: 1500 rpm
